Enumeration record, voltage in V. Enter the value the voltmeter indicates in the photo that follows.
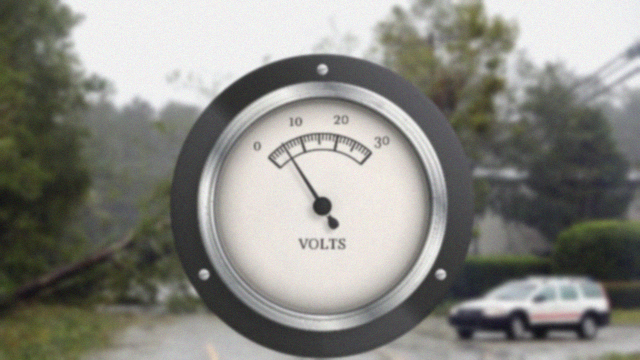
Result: 5 V
